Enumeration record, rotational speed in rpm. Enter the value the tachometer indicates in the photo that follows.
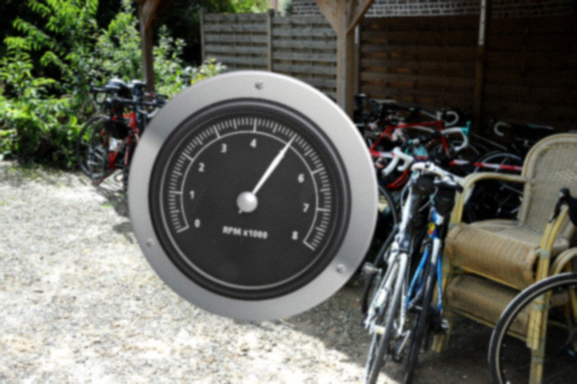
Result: 5000 rpm
